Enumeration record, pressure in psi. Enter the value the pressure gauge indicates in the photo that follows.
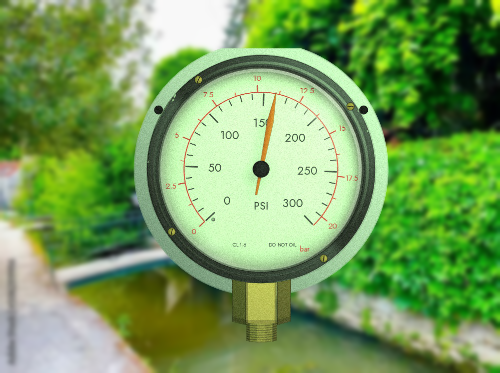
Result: 160 psi
